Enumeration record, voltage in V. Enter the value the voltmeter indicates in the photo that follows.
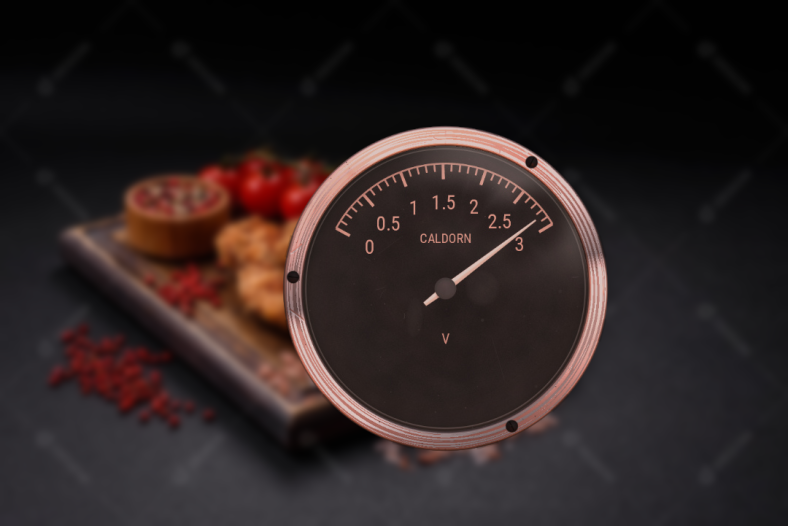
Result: 2.85 V
